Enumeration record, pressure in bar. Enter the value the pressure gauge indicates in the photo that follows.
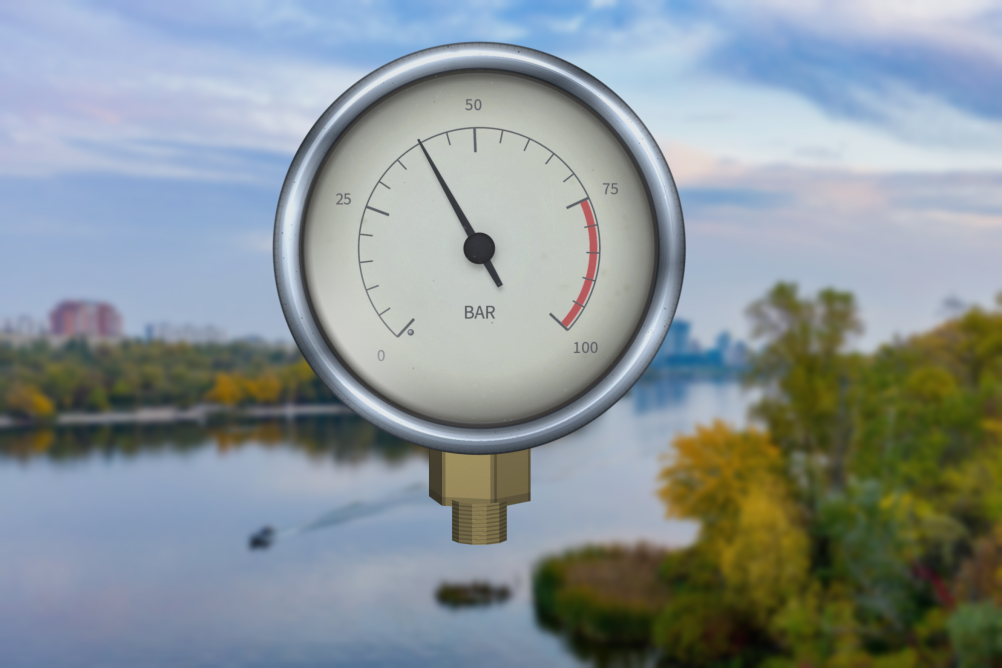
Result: 40 bar
